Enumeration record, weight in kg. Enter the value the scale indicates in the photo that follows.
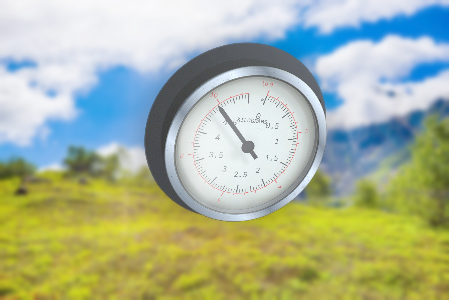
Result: 4.5 kg
